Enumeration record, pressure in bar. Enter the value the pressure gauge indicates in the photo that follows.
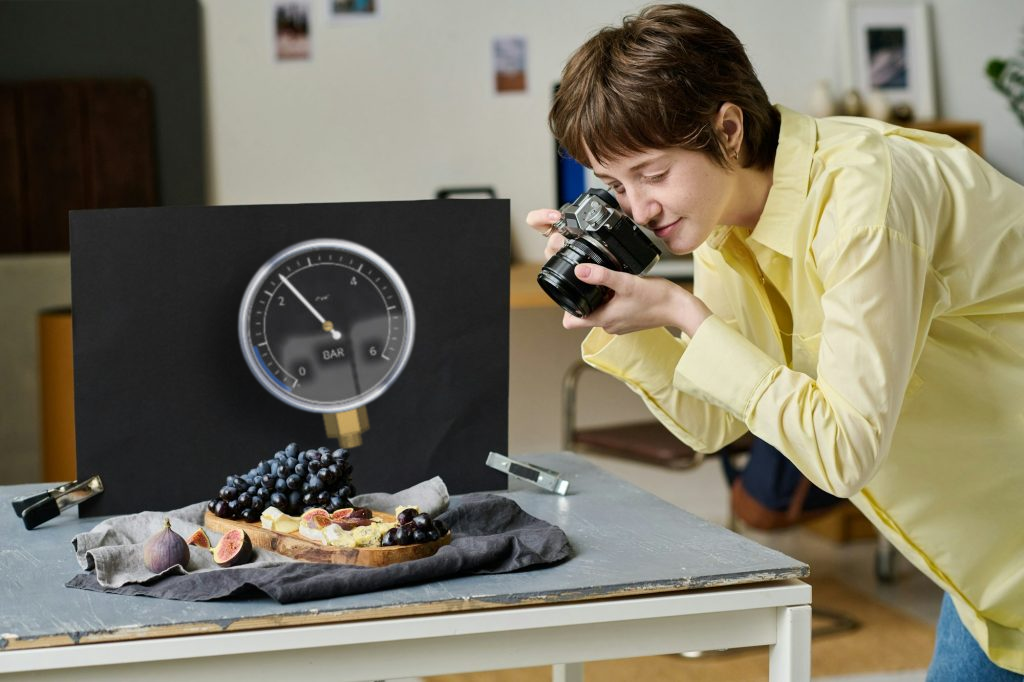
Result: 2.4 bar
